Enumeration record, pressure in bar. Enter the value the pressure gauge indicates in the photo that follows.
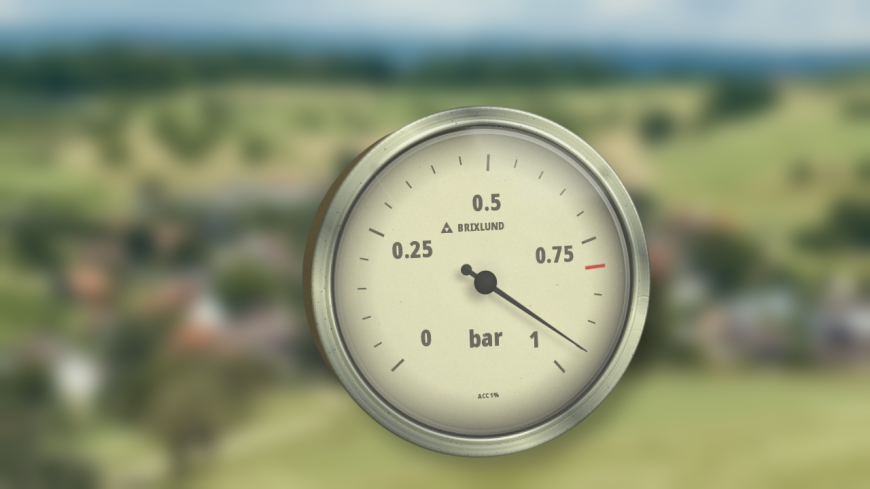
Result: 0.95 bar
